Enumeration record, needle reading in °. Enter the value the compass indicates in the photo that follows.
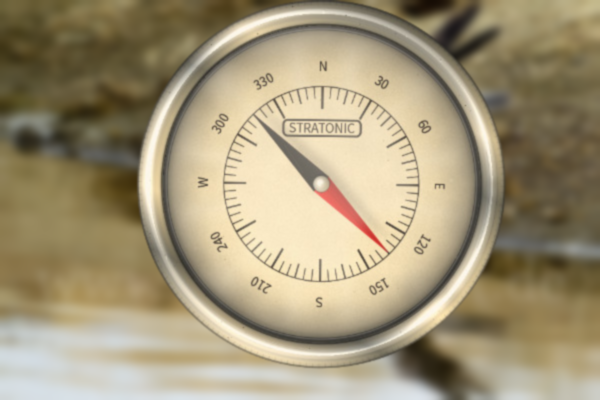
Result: 135 °
